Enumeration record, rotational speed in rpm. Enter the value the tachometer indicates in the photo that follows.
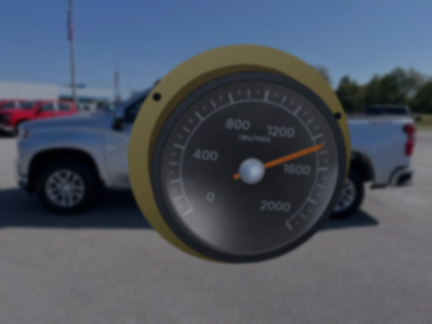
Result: 1450 rpm
